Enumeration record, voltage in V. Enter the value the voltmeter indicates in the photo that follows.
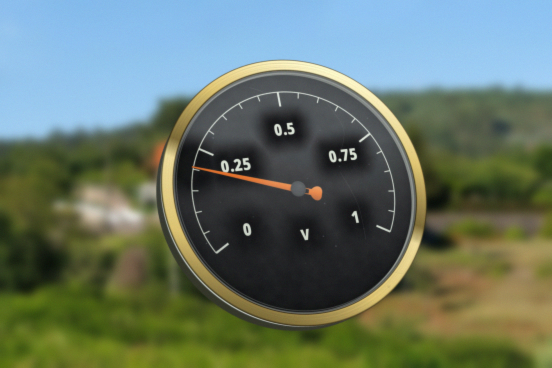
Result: 0.2 V
